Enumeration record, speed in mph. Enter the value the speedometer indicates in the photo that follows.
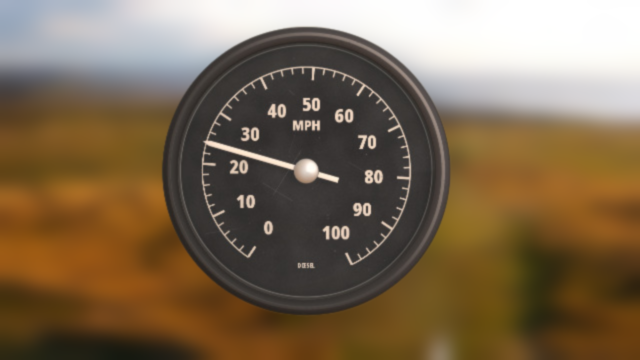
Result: 24 mph
